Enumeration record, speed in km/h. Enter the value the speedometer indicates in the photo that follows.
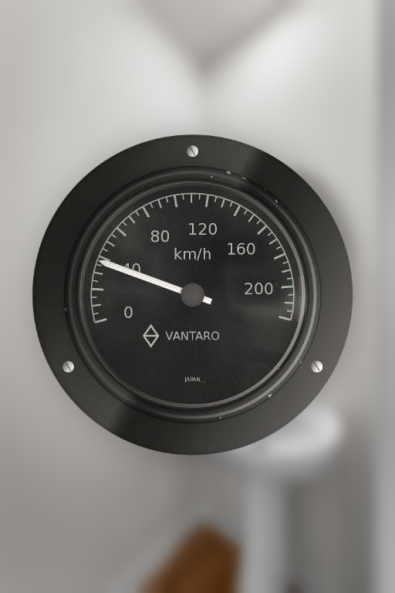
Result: 37.5 km/h
